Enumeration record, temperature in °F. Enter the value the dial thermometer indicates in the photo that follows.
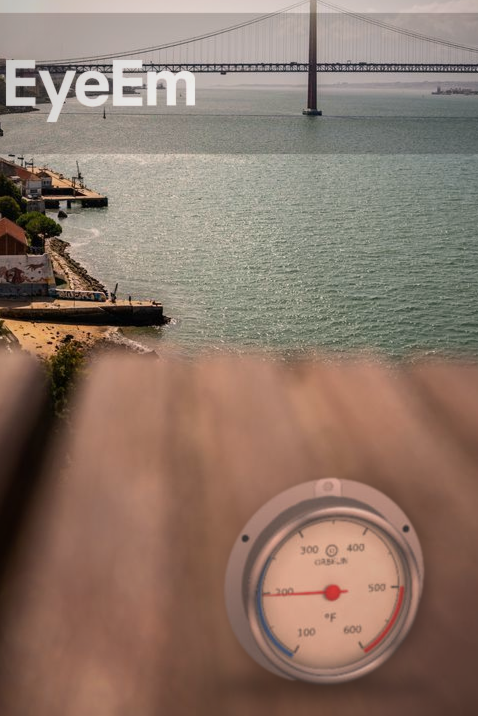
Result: 200 °F
